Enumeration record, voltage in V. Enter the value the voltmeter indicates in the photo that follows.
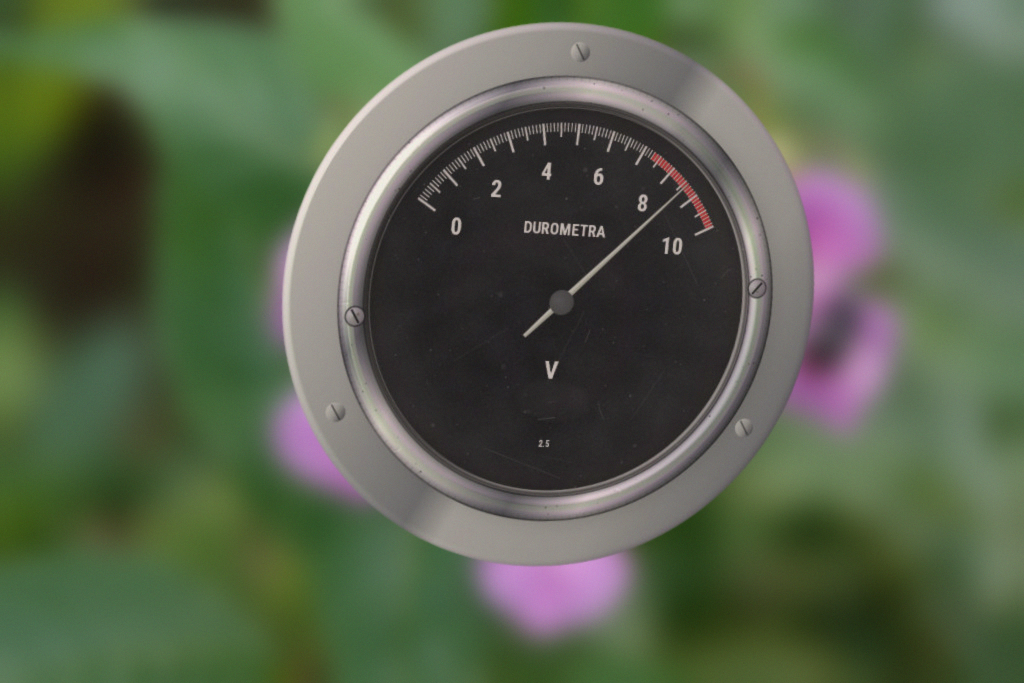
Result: 8.5 V
